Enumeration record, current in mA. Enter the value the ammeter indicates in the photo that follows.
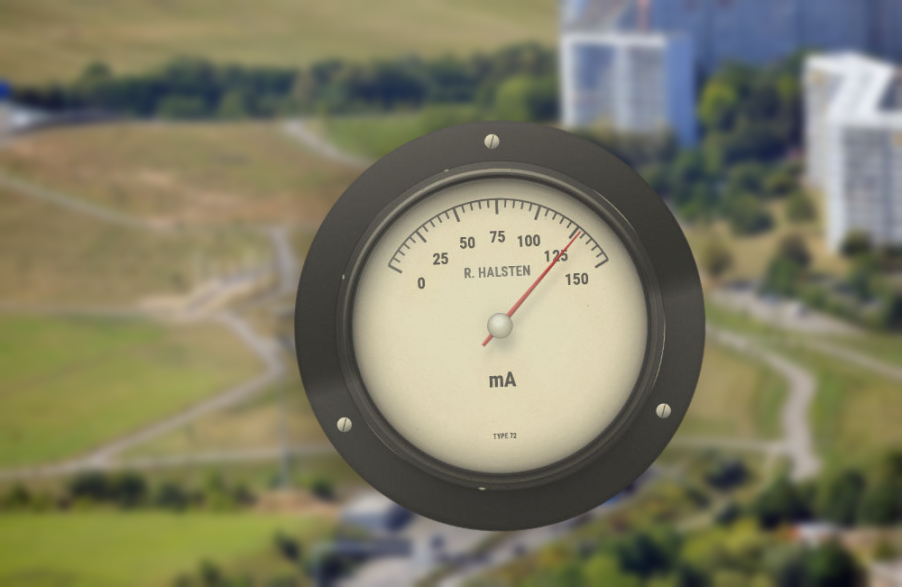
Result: 127.5 mA
